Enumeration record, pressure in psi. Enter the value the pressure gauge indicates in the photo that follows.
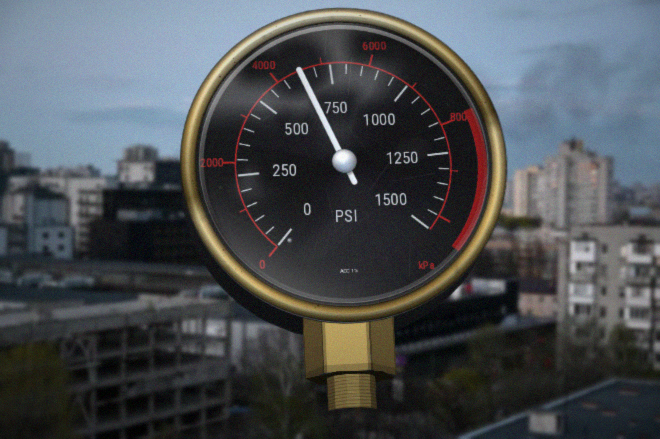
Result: 650 psi
